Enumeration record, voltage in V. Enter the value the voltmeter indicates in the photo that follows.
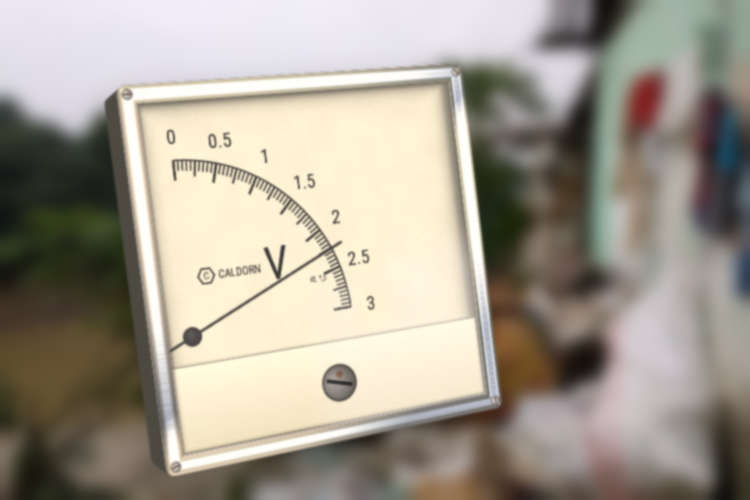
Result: 2.25 V
